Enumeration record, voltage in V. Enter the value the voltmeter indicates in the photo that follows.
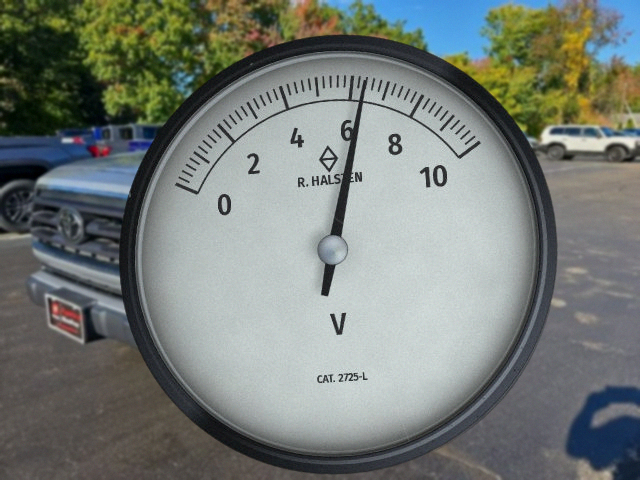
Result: 6.4 V
